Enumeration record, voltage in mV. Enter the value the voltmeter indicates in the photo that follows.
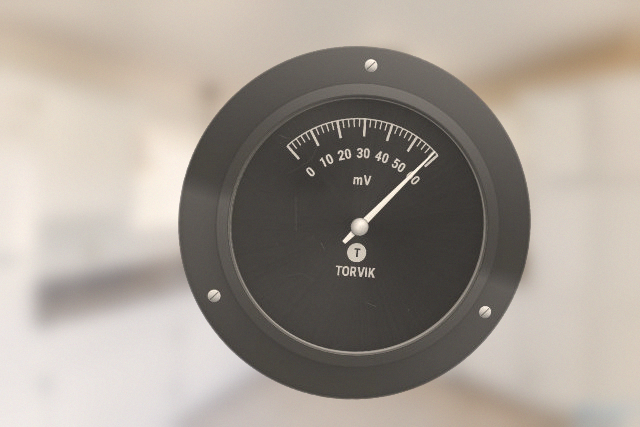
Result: 58 mV
